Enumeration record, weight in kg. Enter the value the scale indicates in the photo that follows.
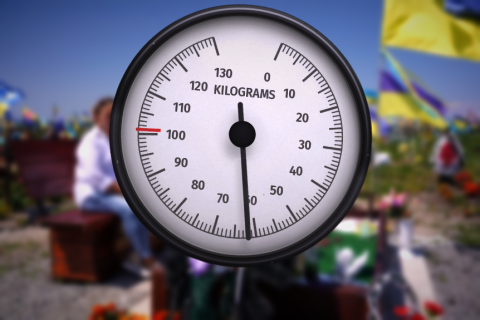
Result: 62 kg
